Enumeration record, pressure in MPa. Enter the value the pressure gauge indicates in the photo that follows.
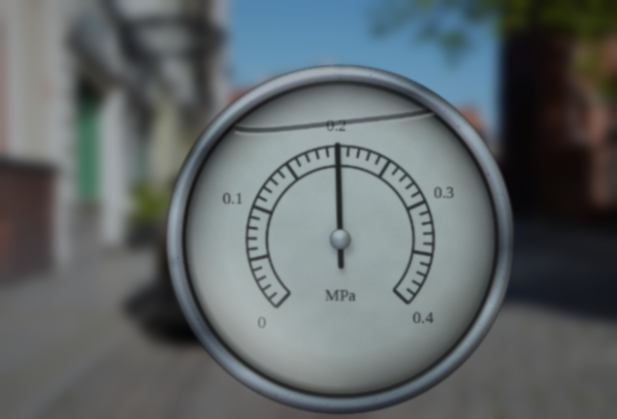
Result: 0.2 MPa
